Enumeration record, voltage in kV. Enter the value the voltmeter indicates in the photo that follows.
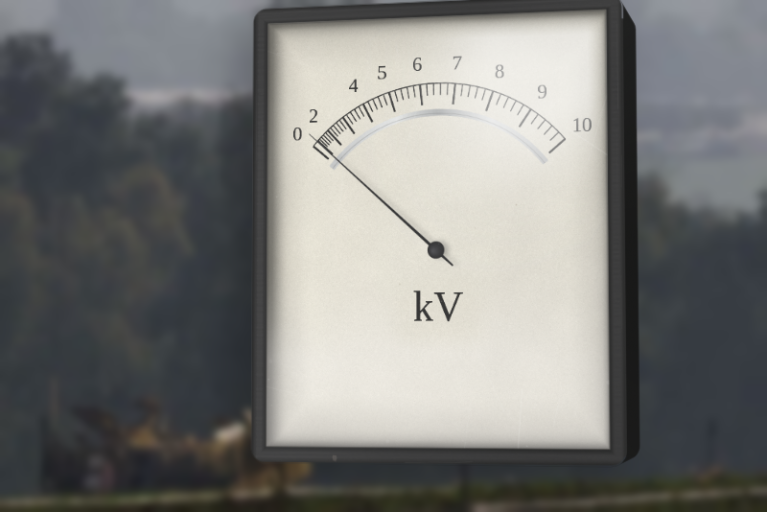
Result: 1 kV
